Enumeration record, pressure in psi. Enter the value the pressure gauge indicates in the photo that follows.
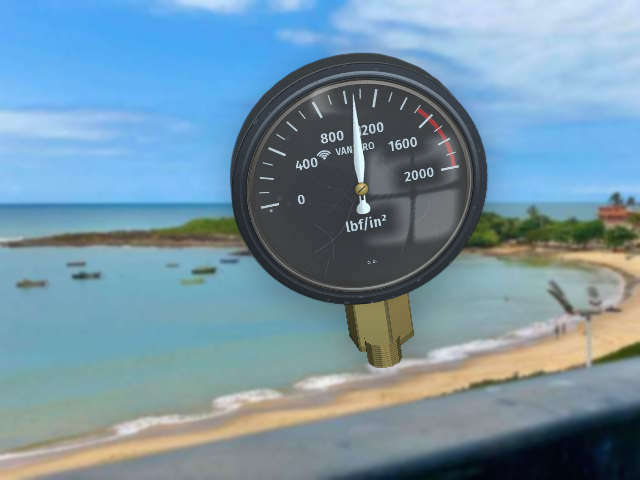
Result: 1050 psi
